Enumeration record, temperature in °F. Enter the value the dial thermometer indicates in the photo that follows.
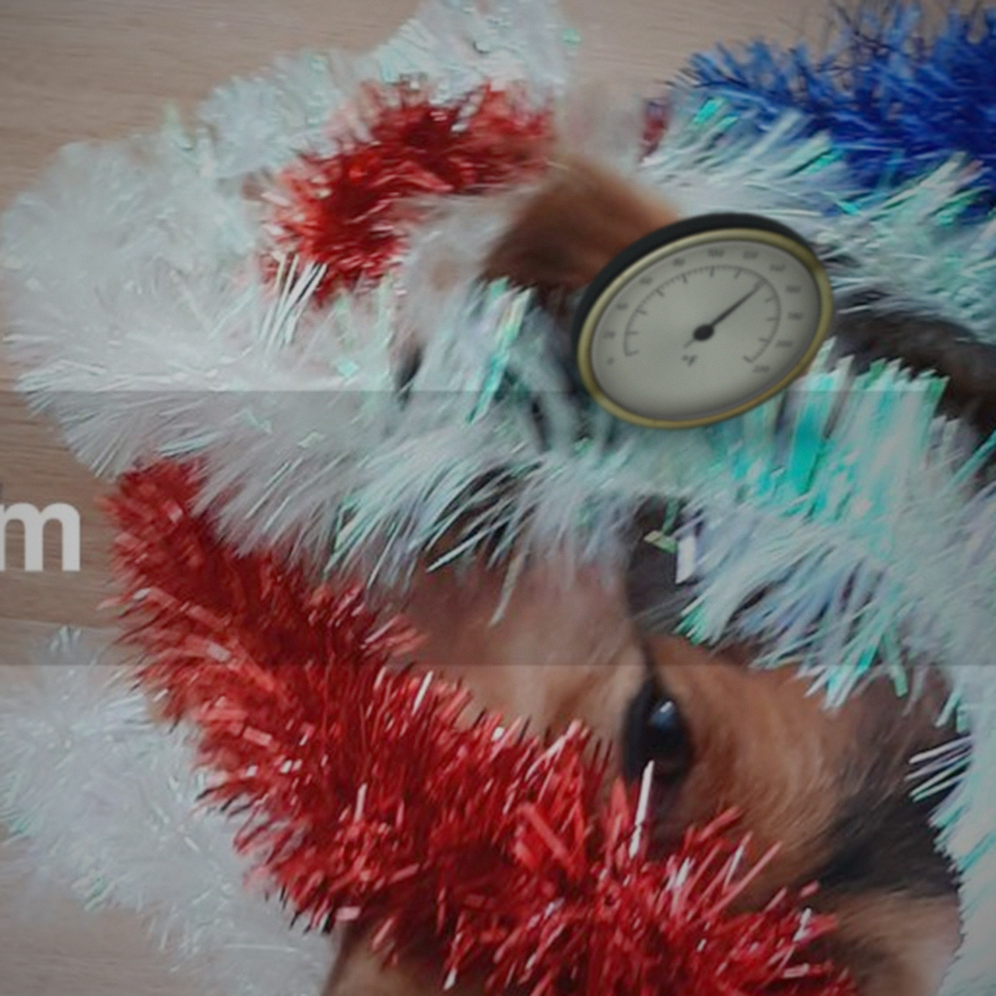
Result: 140 °F
